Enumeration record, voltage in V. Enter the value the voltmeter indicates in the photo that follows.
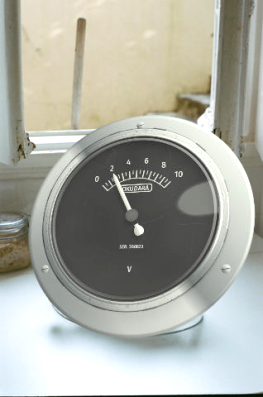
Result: 2 V
